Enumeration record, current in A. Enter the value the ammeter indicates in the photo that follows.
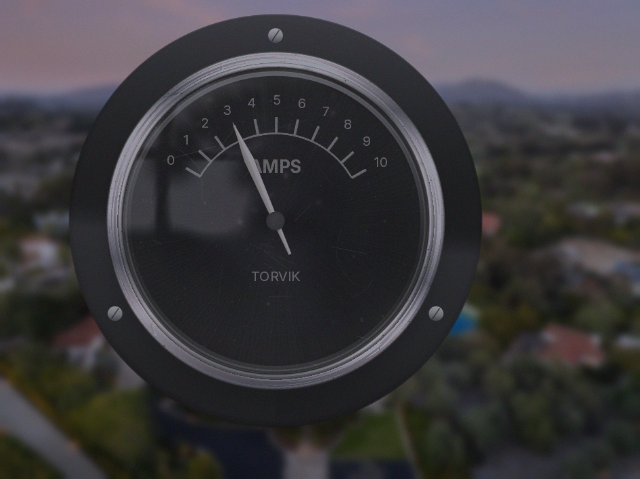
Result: 3 A
